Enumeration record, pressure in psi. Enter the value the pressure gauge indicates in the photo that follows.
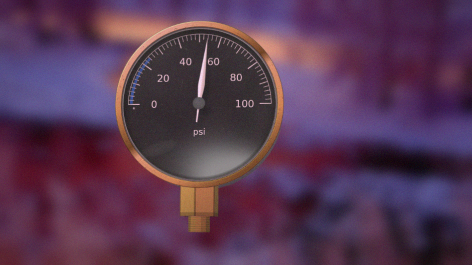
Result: 54 psi
